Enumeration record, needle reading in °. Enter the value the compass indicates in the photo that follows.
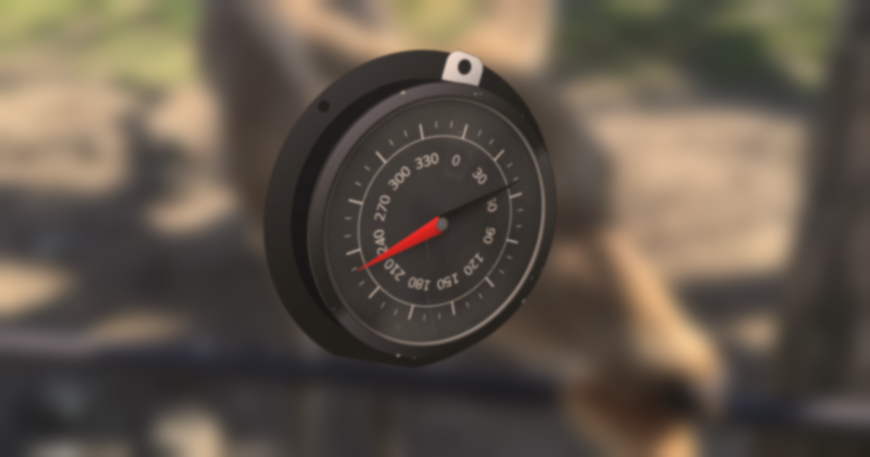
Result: 230 °
